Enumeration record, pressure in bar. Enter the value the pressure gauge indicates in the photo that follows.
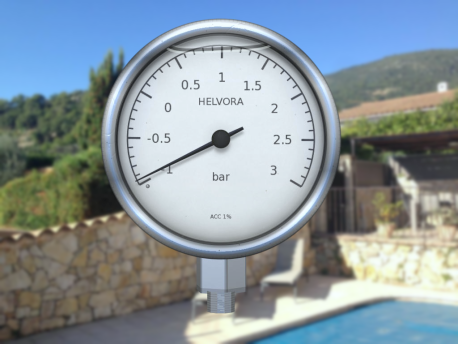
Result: -0.95 bar
